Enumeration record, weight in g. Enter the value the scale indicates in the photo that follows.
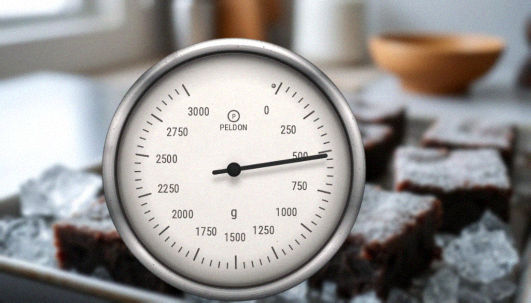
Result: 525 g
